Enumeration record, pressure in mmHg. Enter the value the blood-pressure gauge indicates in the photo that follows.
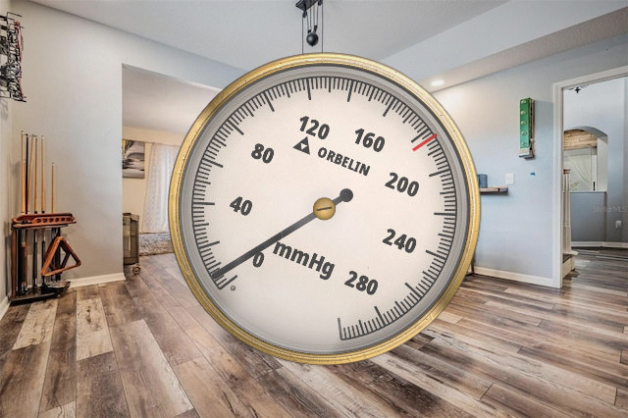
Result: 6 mmHg
